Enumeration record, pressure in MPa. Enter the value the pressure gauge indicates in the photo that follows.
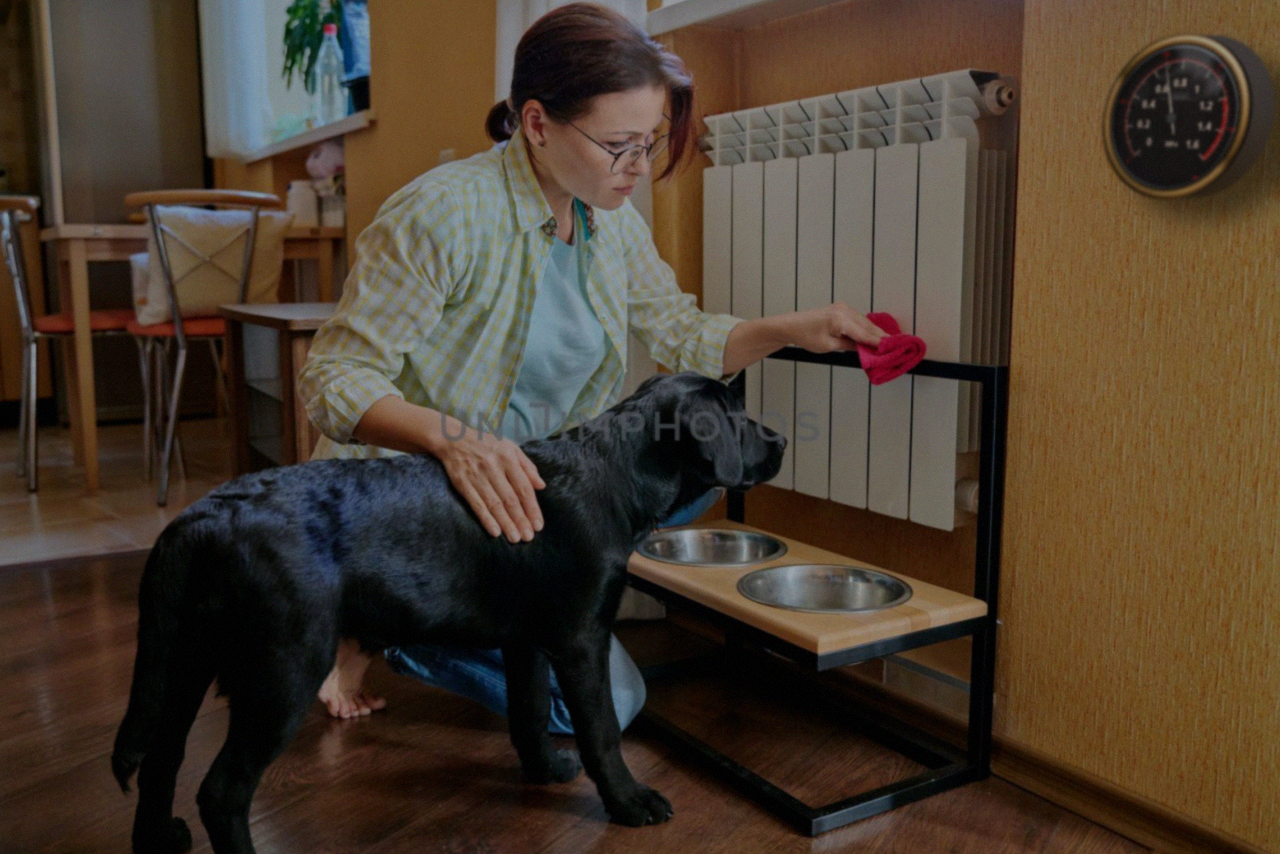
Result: 0.7 MPa
